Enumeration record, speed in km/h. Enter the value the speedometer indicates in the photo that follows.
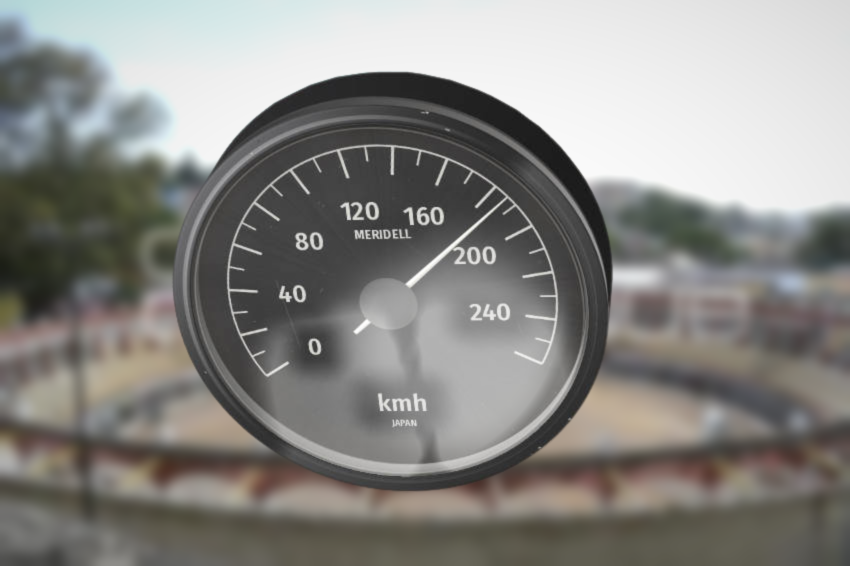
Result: 185 km/h
